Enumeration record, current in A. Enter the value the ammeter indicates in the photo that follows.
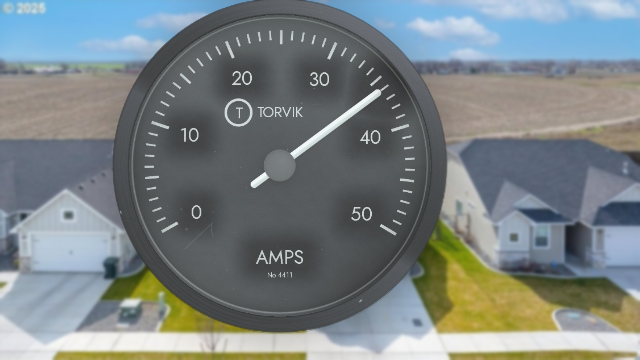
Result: 36 A
